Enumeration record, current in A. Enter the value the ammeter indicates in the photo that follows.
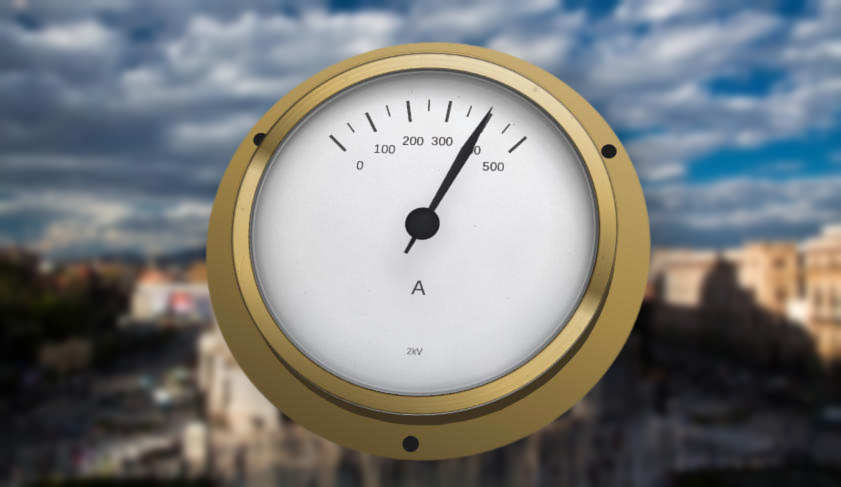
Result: 400 A
